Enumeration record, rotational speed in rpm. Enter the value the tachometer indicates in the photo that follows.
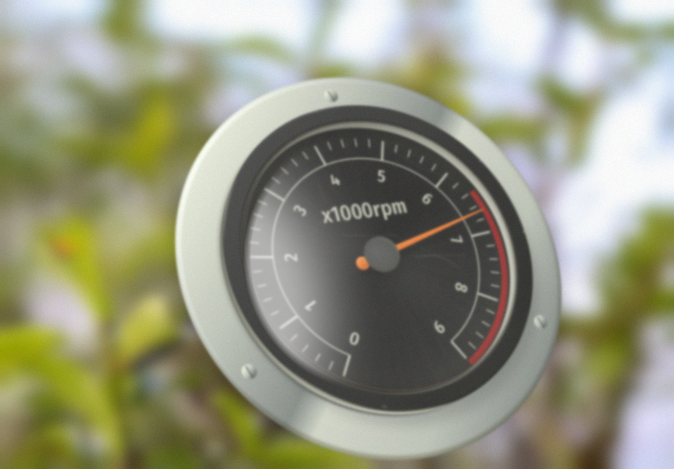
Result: 6700 rpm
